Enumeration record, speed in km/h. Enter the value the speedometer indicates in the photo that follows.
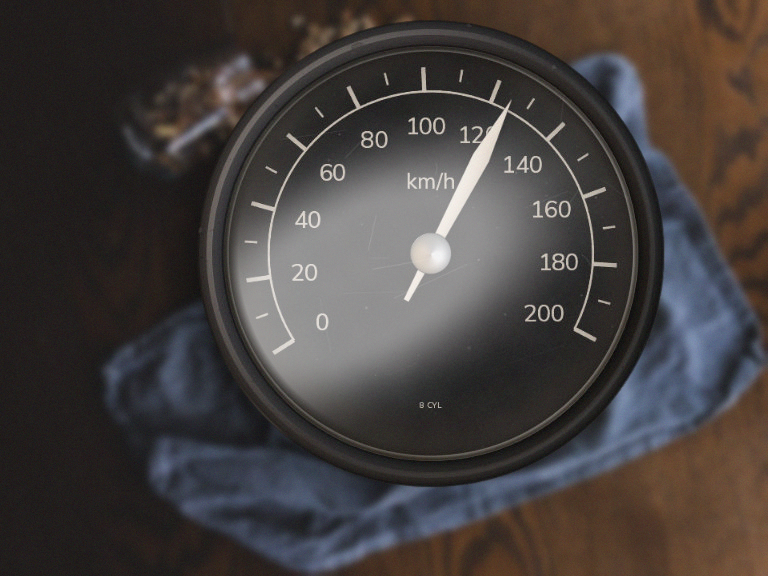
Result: 125 km/h
